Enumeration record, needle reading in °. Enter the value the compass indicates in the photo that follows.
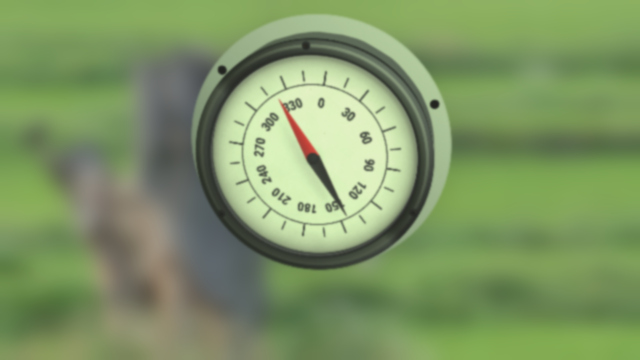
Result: 322.5 °
